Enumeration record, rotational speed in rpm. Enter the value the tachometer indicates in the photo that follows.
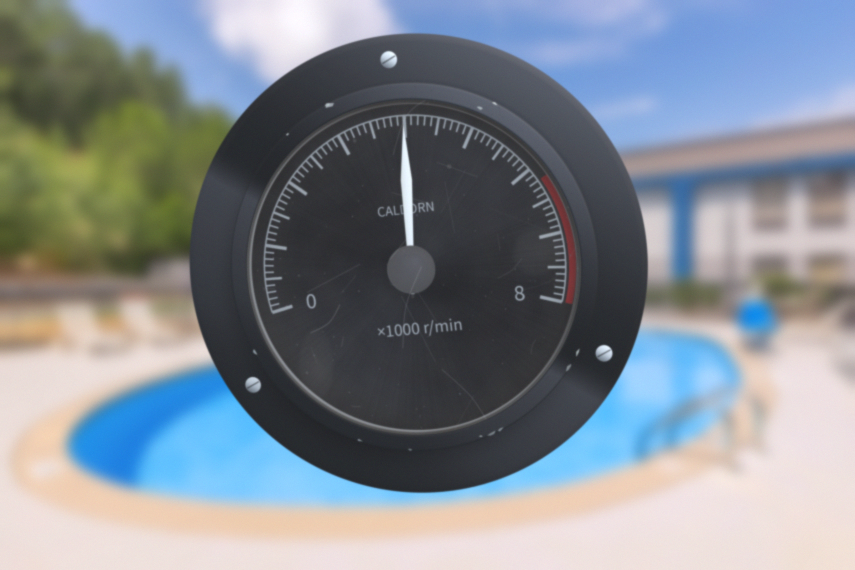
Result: 4000 rpm
